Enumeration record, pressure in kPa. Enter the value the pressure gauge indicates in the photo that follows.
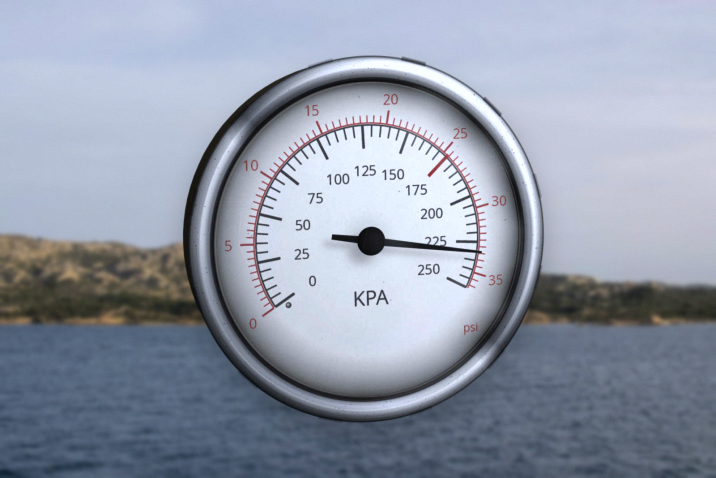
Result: 230 kPa
